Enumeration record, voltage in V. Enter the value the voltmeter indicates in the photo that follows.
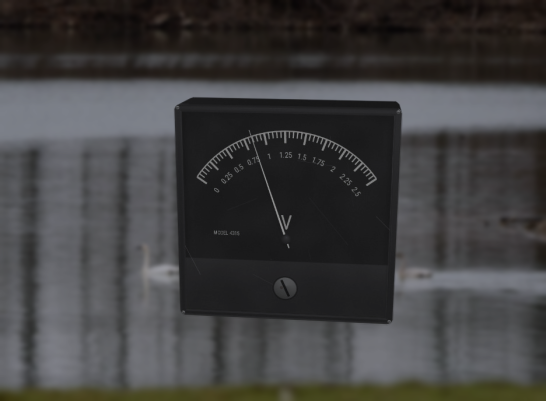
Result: 0.85 V
